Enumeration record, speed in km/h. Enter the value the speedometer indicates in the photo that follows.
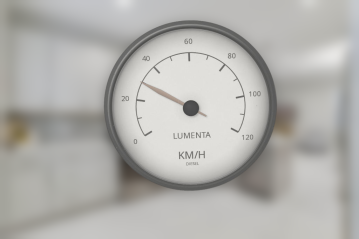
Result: 30 km/h
